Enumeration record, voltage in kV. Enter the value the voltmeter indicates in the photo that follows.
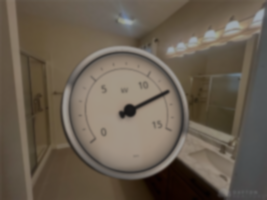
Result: 12 kV
